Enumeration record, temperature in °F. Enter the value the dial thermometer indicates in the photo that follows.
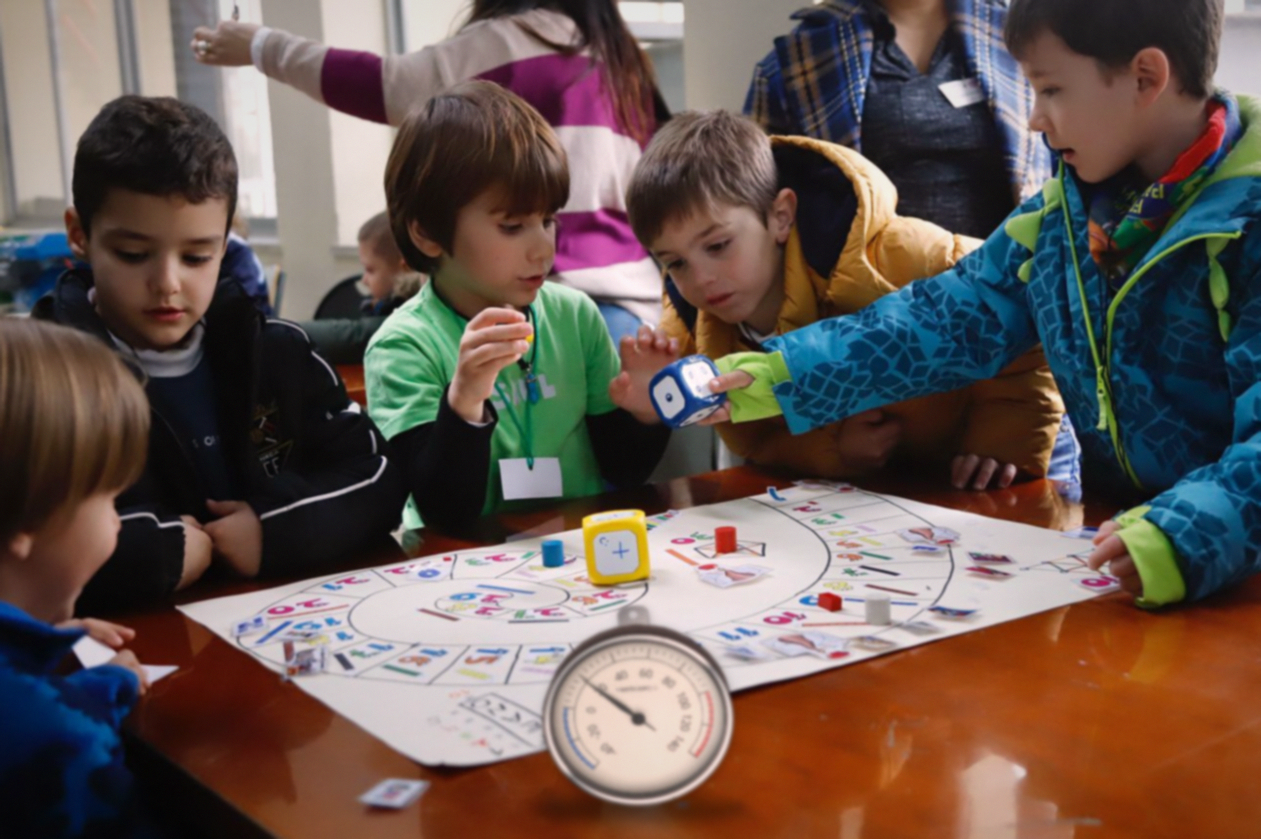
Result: 20 °F
